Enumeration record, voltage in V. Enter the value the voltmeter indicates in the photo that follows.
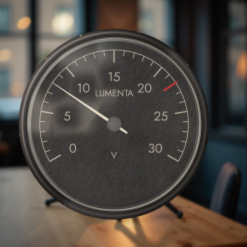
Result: 8 V
